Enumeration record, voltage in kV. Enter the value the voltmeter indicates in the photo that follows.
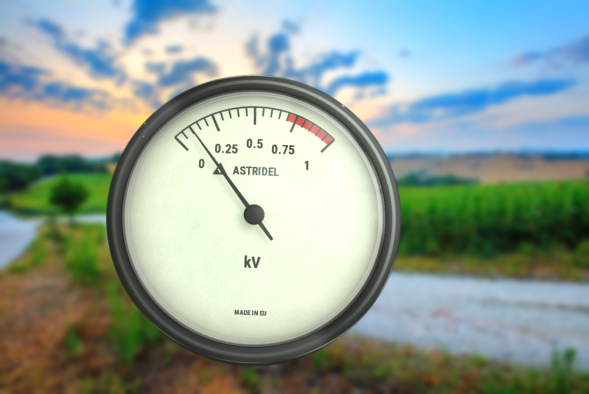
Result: 0.1 kV
